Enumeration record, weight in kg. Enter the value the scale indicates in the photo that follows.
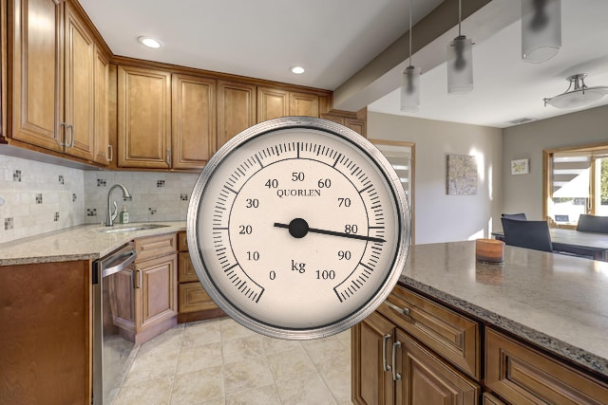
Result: 83 kg
